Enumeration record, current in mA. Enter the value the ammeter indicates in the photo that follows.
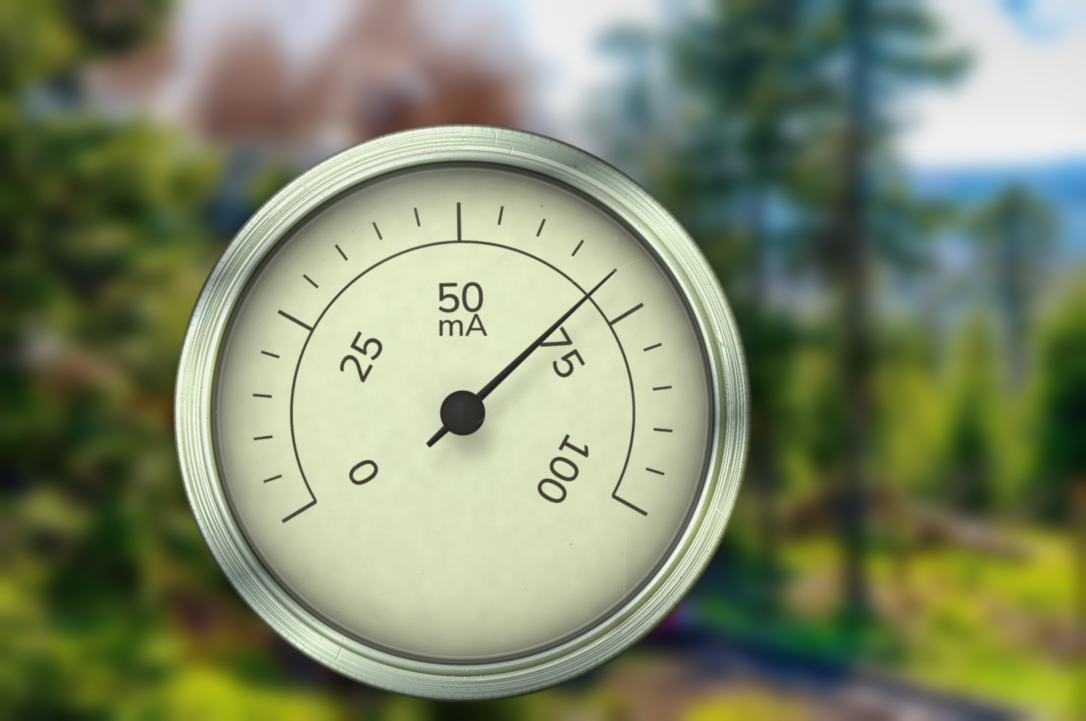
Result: 70 mA
